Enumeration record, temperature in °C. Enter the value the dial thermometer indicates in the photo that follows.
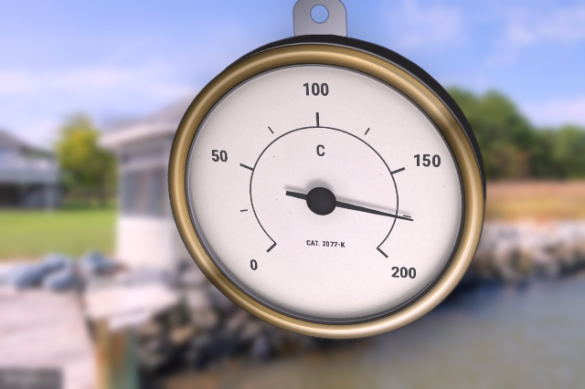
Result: 175 °C
